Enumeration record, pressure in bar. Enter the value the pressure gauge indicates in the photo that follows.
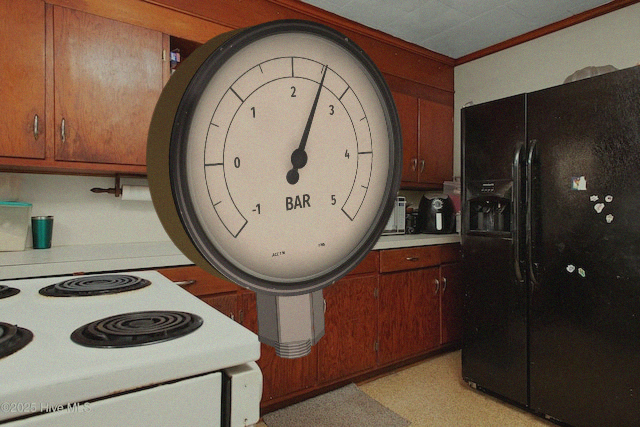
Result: 2.5 bar
